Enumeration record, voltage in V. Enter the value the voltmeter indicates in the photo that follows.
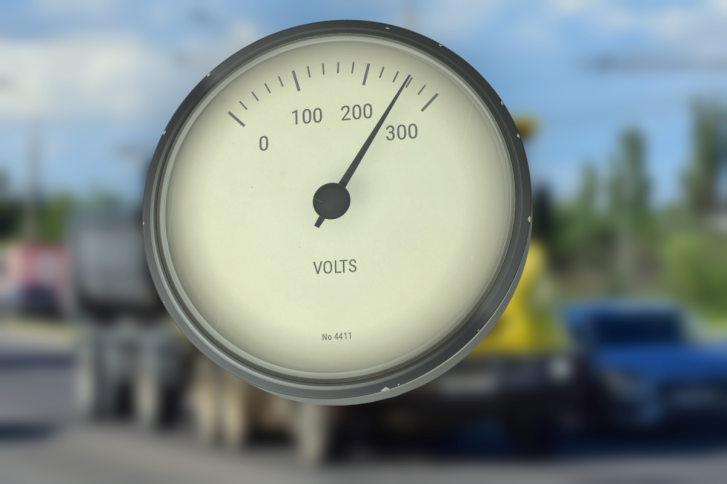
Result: 260 V
